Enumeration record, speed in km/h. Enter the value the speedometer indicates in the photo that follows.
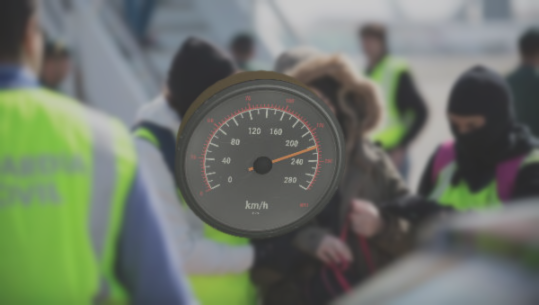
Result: 220 km/h
